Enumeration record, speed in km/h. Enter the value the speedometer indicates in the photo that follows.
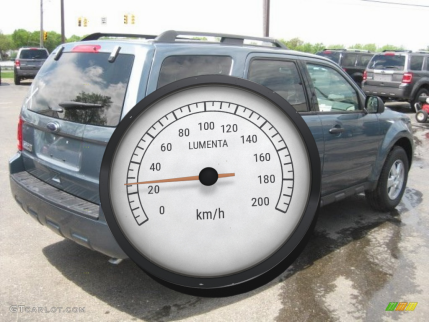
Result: 25 km/h
